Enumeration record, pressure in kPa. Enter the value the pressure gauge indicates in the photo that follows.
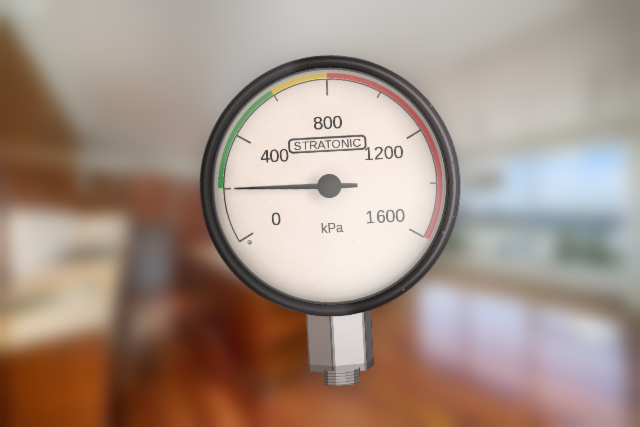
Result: 200 kPa
